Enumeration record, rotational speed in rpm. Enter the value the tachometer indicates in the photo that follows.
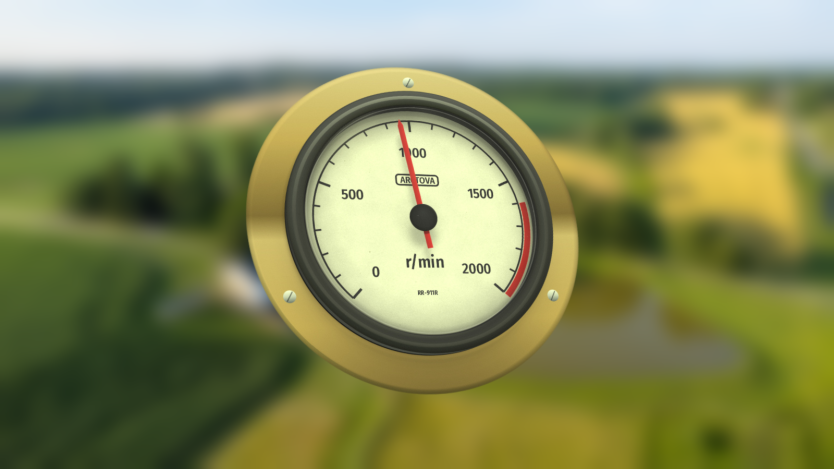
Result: 950 rpm
